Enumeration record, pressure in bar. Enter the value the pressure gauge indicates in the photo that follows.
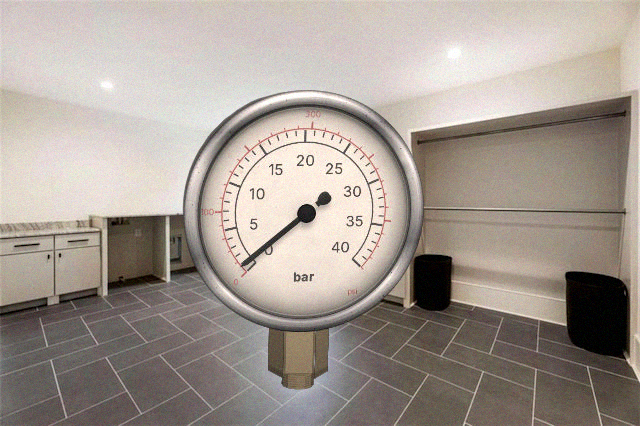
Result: 1 bar
